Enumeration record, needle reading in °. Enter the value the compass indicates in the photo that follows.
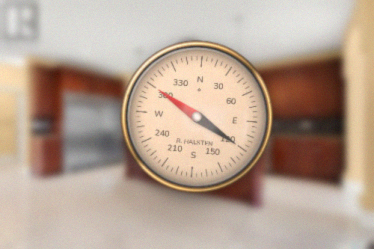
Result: 300 °
